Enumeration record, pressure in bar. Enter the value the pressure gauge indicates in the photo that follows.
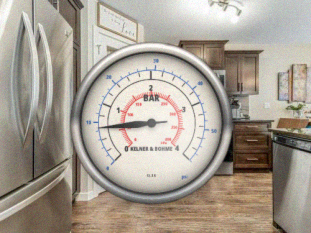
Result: 0.6 bar
